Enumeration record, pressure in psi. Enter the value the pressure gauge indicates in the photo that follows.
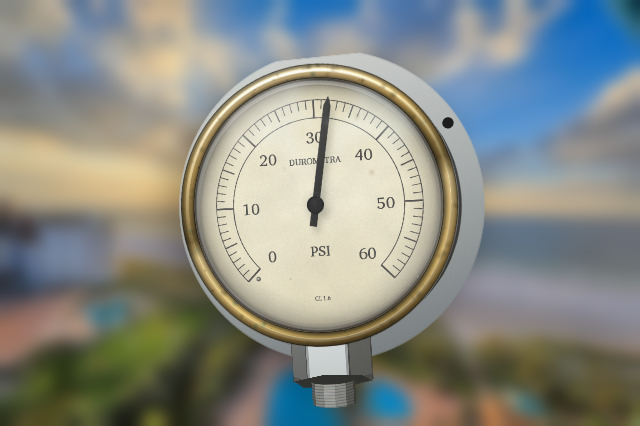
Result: 32 psi
